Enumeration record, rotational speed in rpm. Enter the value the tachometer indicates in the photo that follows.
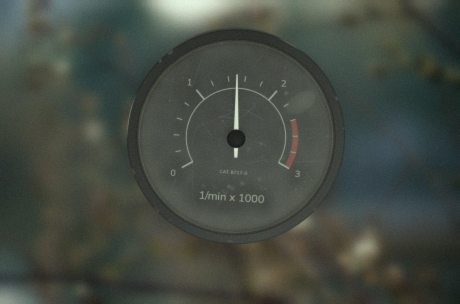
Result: 1500 rpm
